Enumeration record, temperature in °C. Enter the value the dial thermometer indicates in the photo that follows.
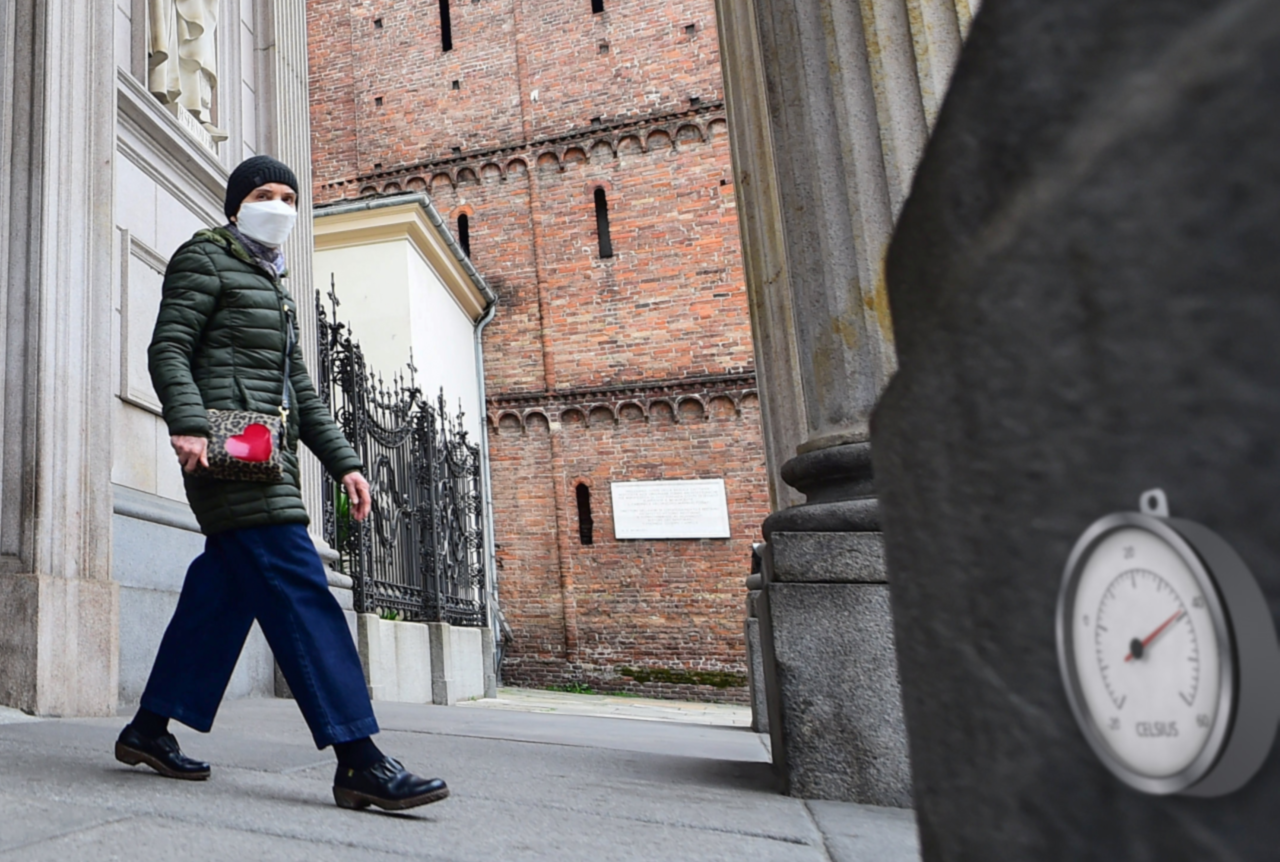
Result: 40 °C
